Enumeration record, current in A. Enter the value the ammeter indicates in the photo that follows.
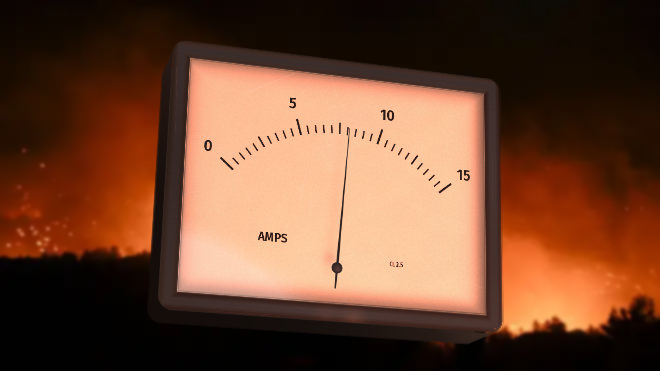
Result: 8 A
